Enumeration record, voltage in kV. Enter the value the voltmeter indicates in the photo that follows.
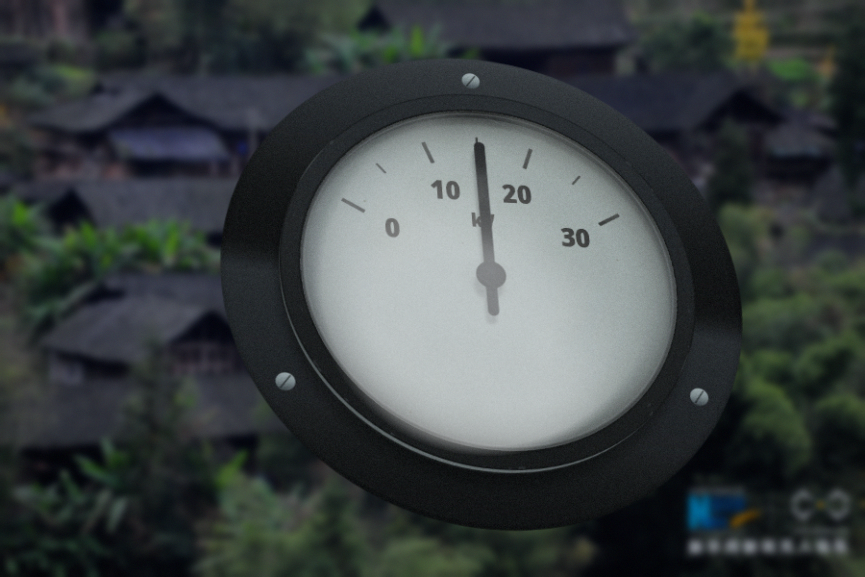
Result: 15 kV
